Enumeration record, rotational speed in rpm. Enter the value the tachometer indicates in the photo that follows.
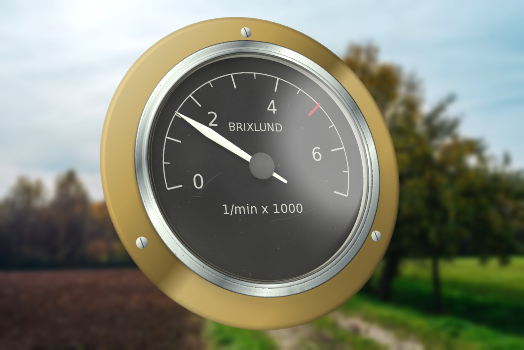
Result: 1500 rpm
